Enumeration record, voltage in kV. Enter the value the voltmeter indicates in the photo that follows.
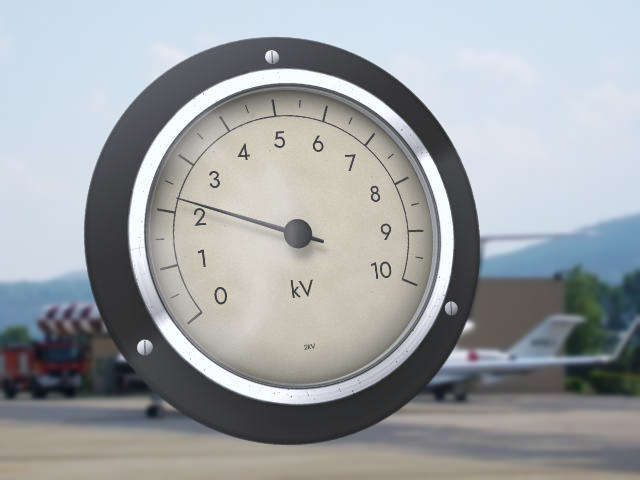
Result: 2.25 kV
